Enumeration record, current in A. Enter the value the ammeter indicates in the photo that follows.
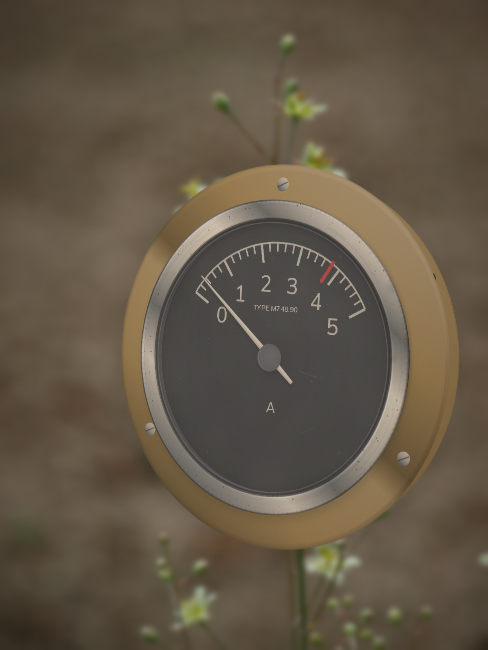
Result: 0.4 A
